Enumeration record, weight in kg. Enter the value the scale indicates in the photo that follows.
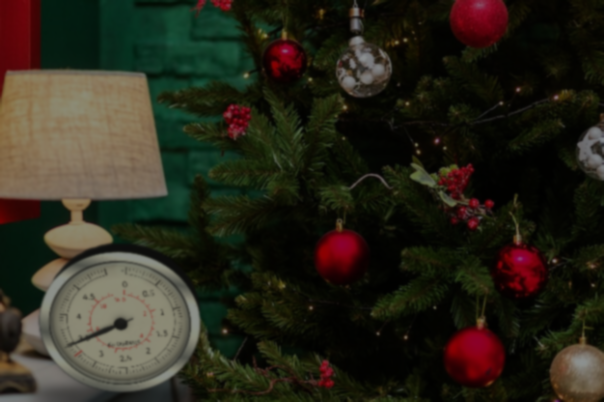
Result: 3.5 kg
